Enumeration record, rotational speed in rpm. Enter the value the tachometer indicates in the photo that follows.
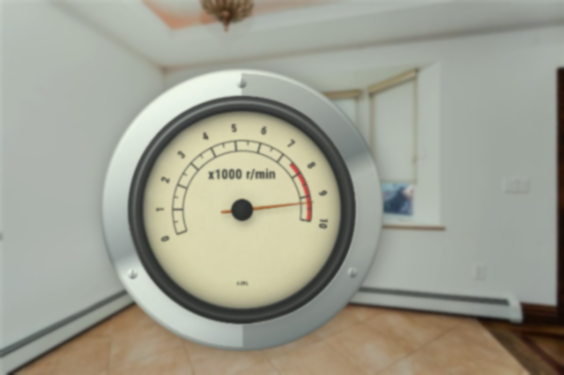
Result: 9250 rpm
